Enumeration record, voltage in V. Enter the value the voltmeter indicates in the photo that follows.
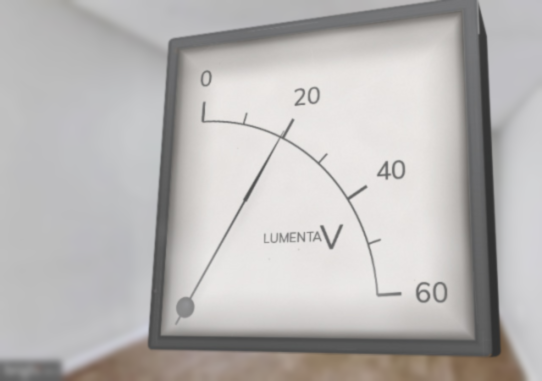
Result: 20 V
